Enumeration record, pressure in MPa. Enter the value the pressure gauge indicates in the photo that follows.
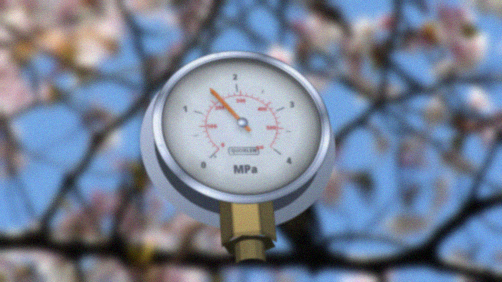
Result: 1.5 MPa
